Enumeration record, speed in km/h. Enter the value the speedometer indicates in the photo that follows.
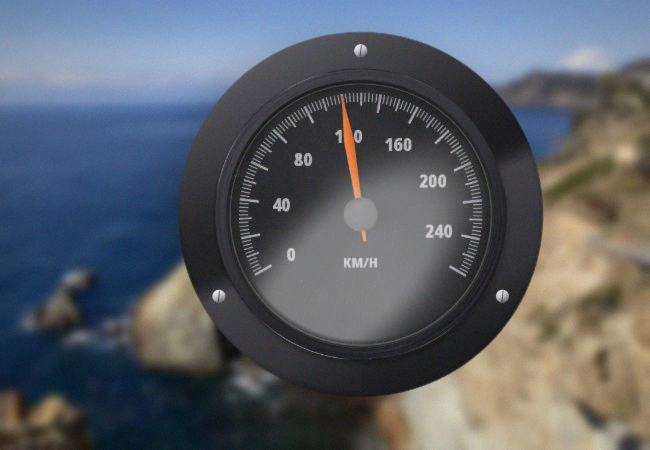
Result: 120 km/h
